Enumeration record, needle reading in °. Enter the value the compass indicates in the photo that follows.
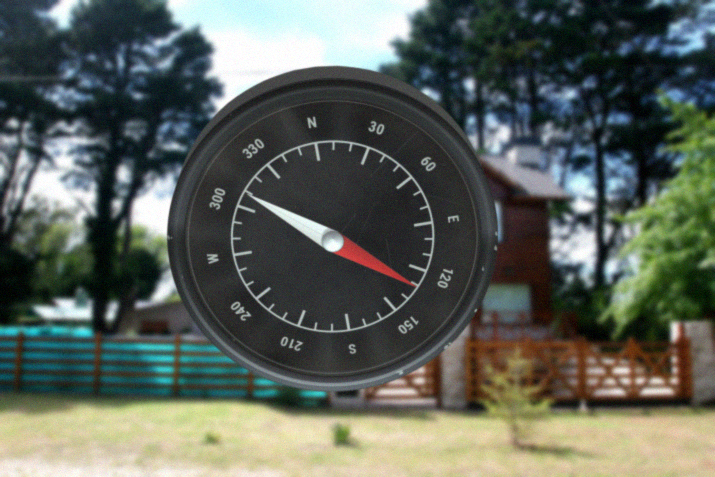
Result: 130 °
